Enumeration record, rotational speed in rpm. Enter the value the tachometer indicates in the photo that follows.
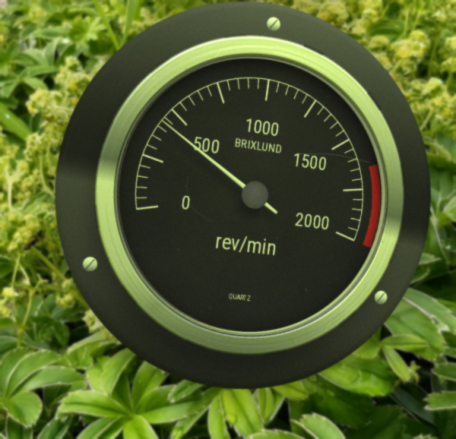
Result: 425 rpm
